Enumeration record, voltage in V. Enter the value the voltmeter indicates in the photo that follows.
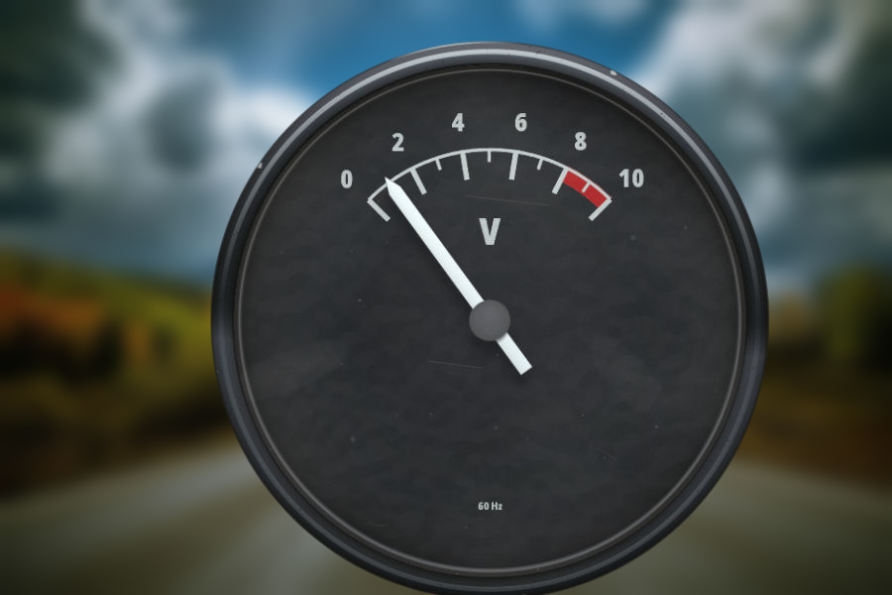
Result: 1 V
